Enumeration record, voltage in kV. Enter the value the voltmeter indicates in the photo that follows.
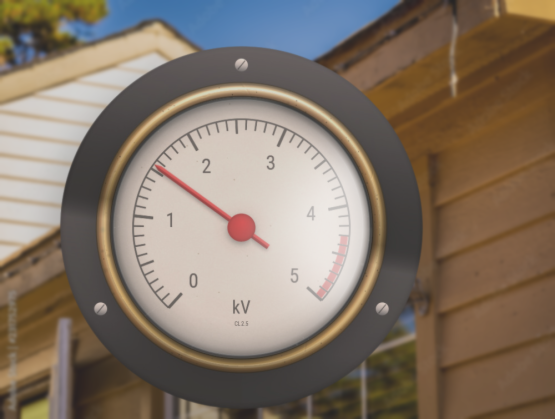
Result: 1.55 kV
